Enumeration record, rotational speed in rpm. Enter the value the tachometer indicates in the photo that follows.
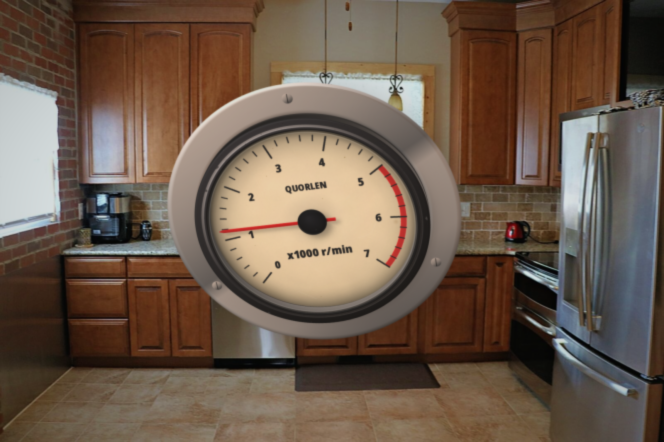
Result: 1200 rpm
